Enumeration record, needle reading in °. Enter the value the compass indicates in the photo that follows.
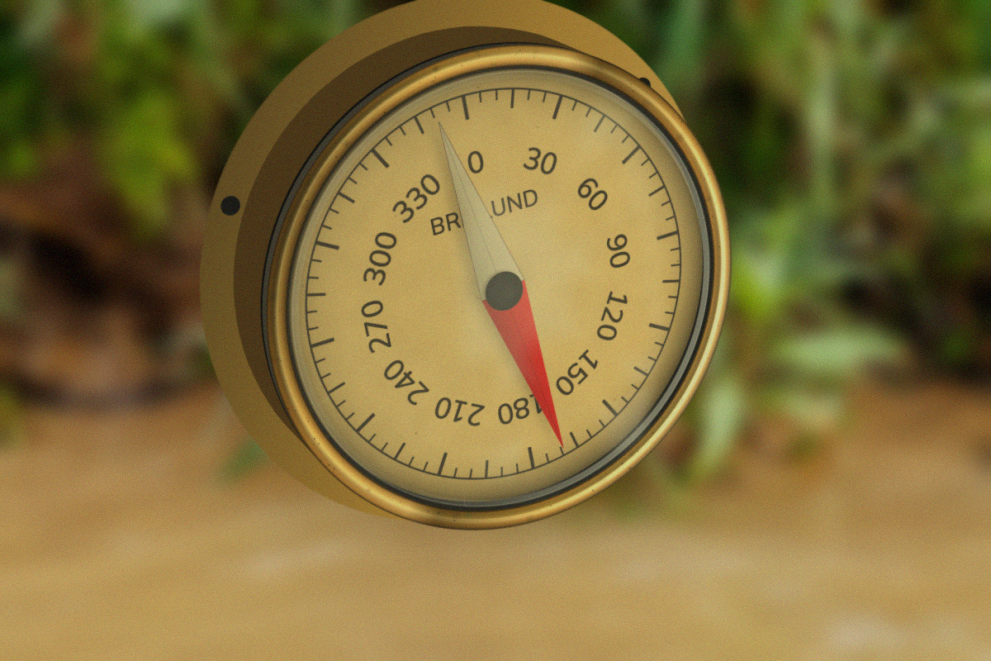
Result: 170 °
